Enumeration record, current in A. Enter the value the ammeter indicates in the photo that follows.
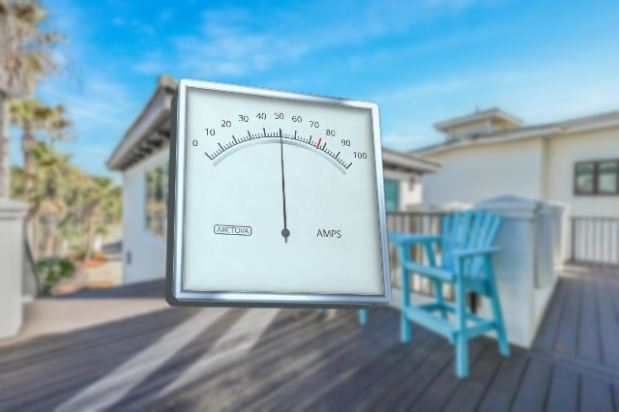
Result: 50 A
